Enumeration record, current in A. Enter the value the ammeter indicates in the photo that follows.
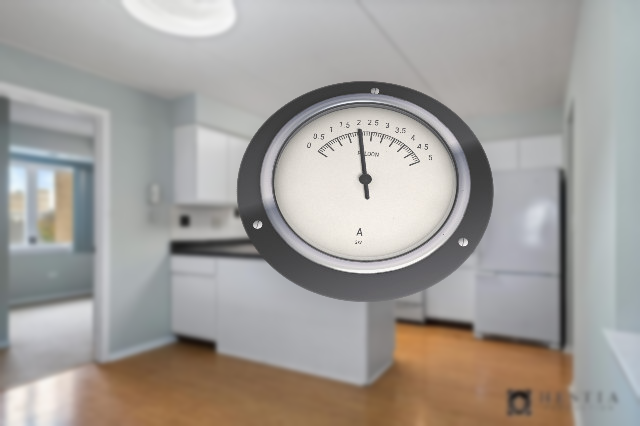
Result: 2 A
